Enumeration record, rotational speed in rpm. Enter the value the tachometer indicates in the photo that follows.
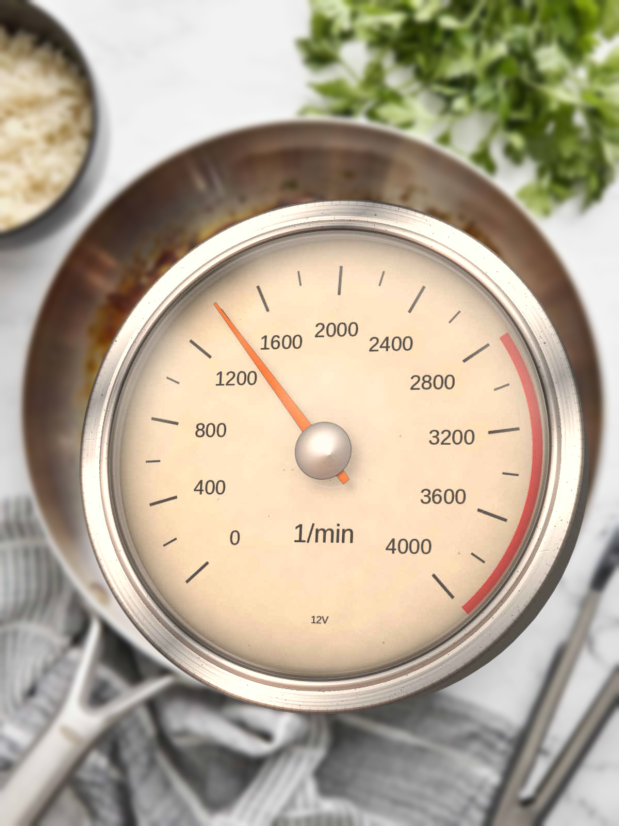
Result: 1400 rpm
